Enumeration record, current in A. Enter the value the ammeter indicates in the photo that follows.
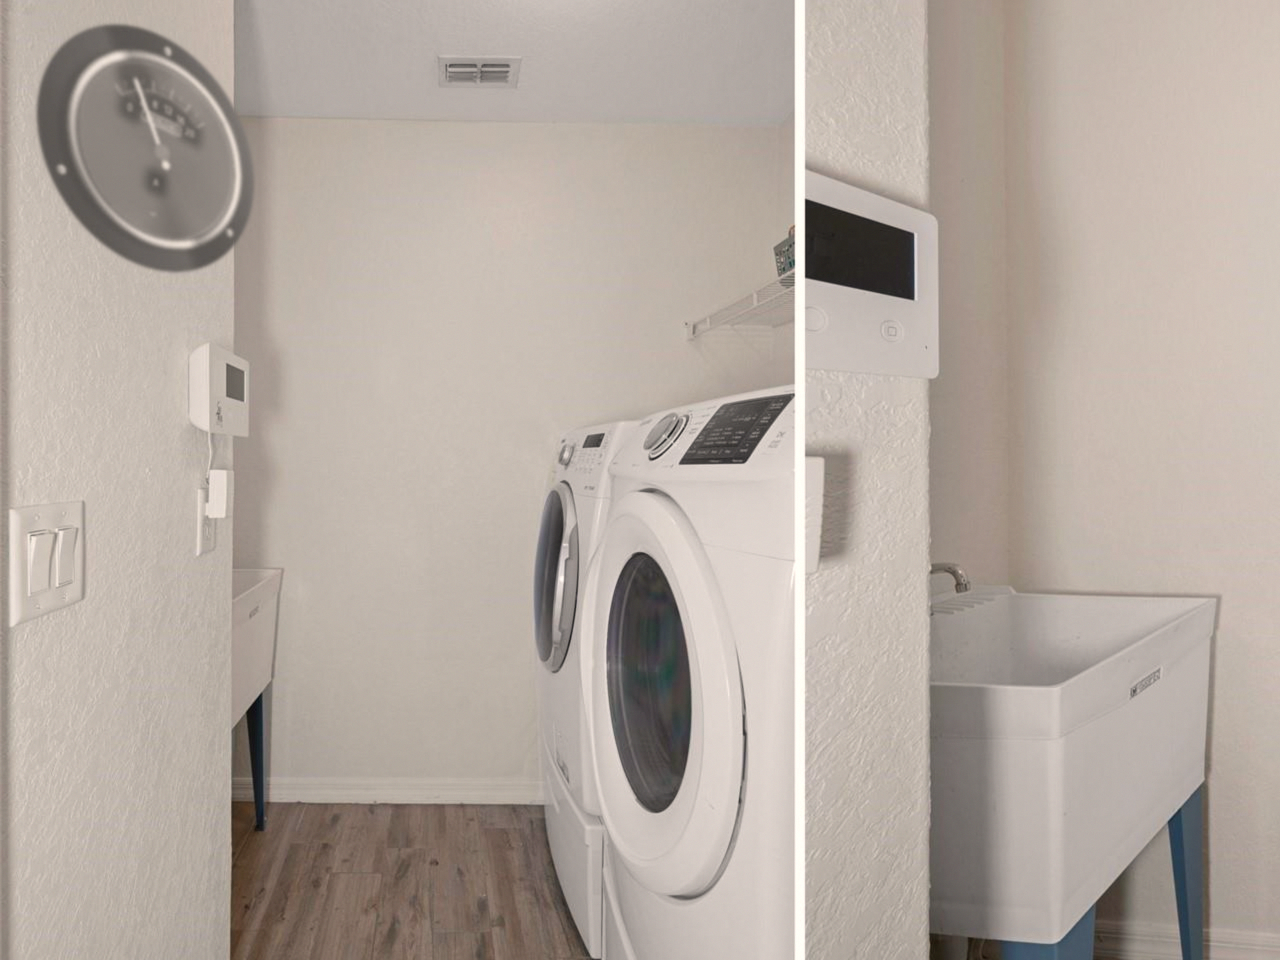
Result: 4 A
